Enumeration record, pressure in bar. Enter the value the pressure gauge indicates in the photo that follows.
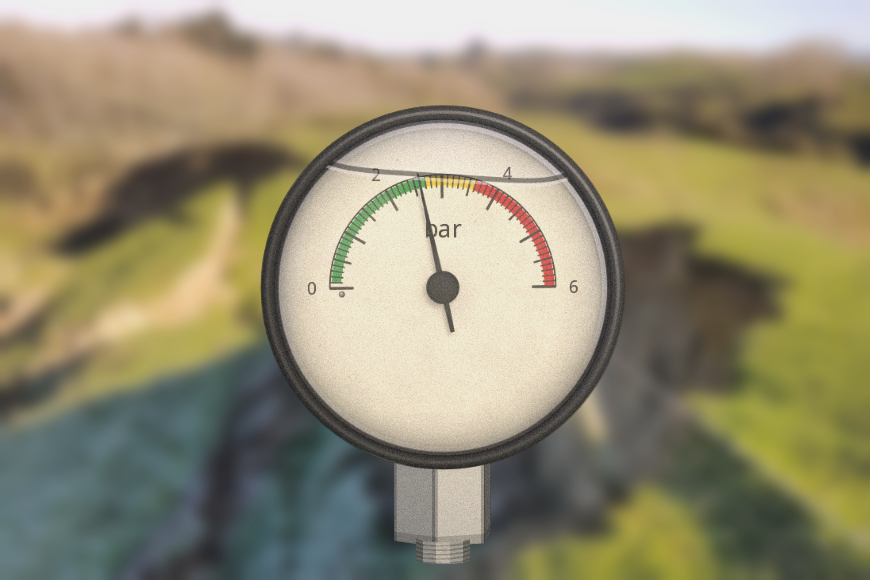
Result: 2.6 bar
